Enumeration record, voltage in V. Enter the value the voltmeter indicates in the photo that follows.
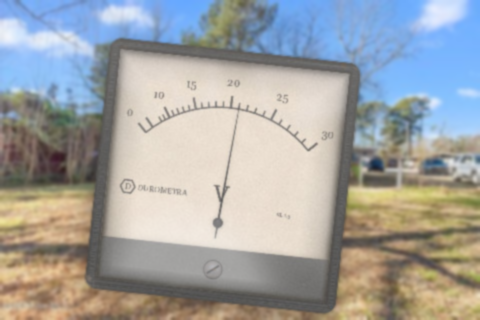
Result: 21 V
